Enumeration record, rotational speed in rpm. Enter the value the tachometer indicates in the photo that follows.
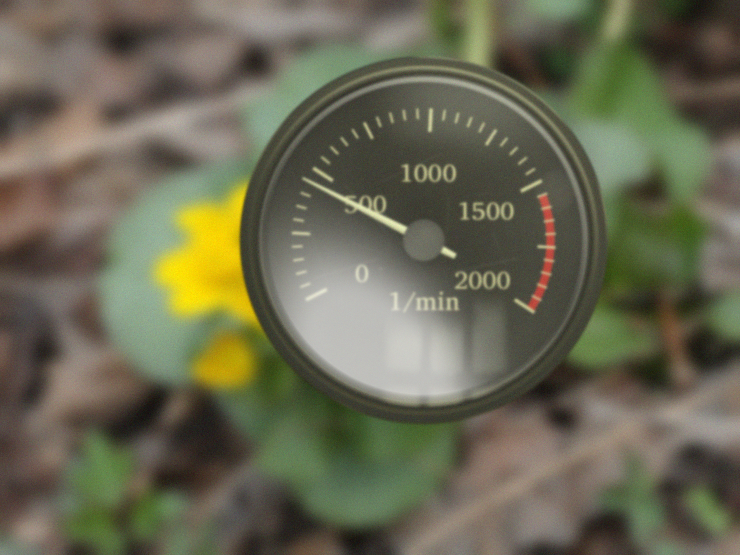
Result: 450 rpm
